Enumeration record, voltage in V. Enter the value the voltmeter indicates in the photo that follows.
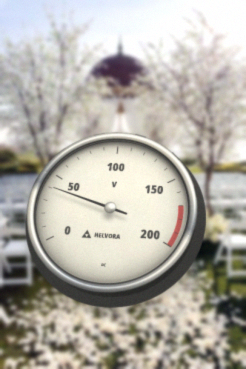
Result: 40 V
